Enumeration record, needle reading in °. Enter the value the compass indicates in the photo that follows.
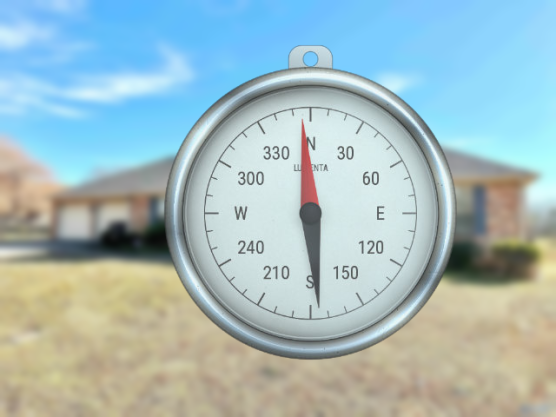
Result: 355 °
